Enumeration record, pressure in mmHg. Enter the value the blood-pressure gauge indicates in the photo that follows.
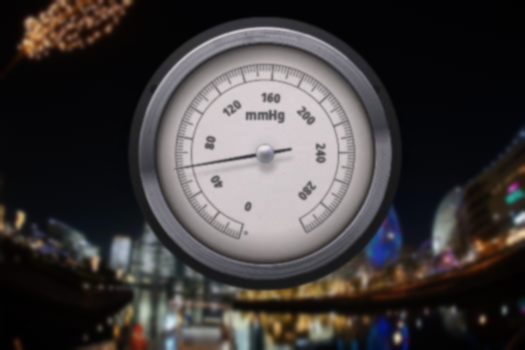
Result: 60 mmHg
